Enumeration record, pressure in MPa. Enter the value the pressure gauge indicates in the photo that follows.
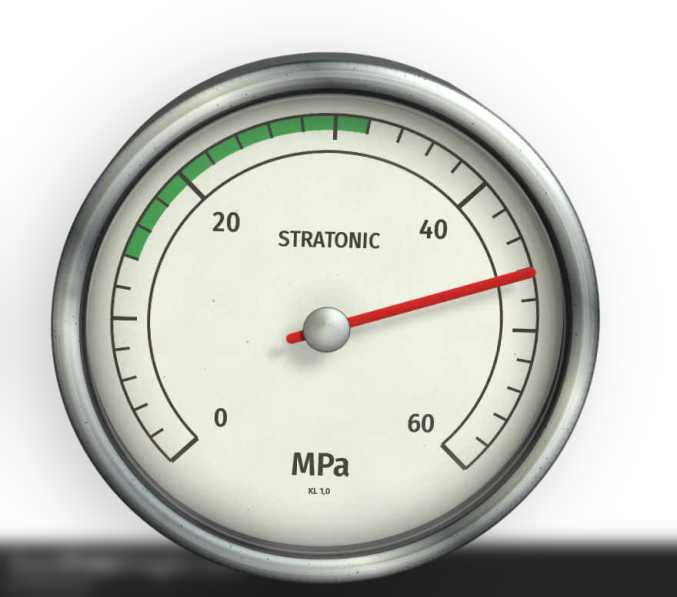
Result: 46 MPa
